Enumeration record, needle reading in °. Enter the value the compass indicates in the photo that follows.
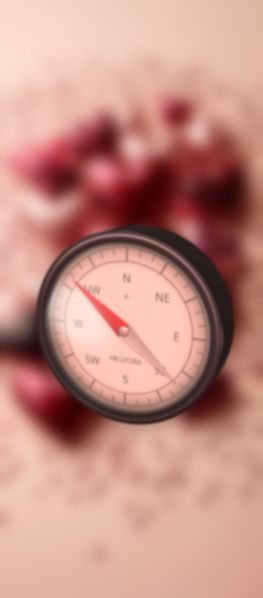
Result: 310 °
